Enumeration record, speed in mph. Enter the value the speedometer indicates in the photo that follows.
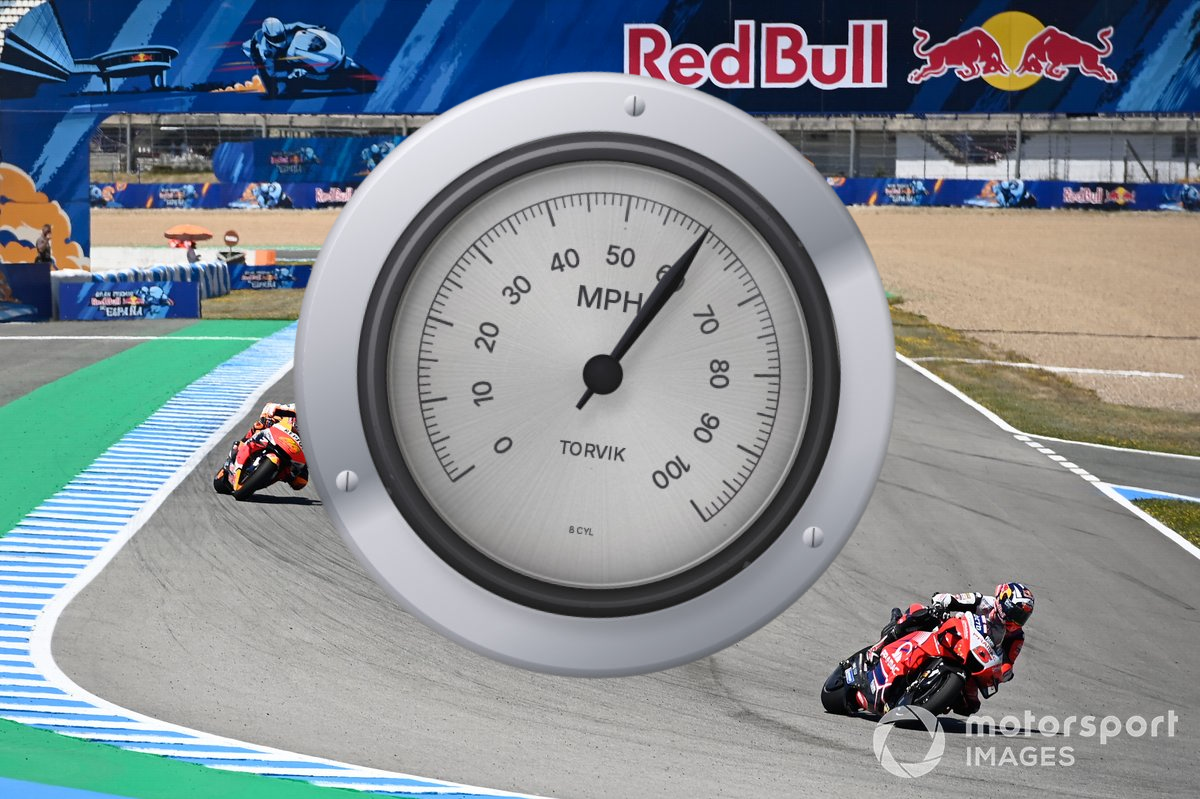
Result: 60 mph
